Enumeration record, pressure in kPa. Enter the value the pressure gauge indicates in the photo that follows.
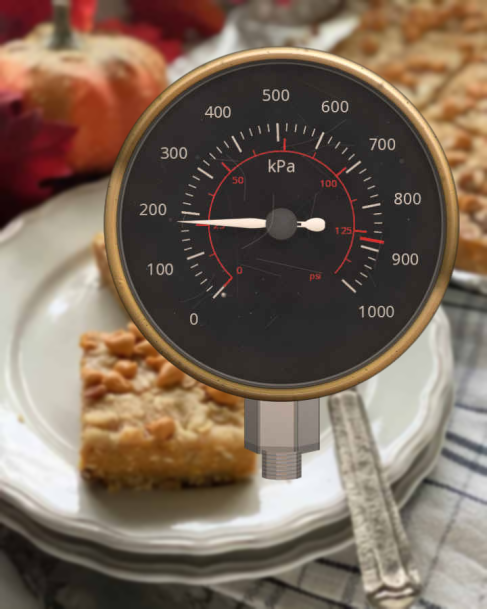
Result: 180 kPa
